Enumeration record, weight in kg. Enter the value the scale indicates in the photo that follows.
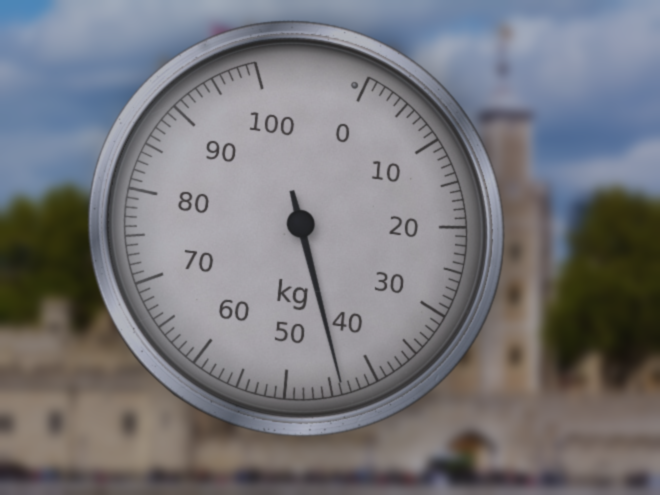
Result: 44 kg
